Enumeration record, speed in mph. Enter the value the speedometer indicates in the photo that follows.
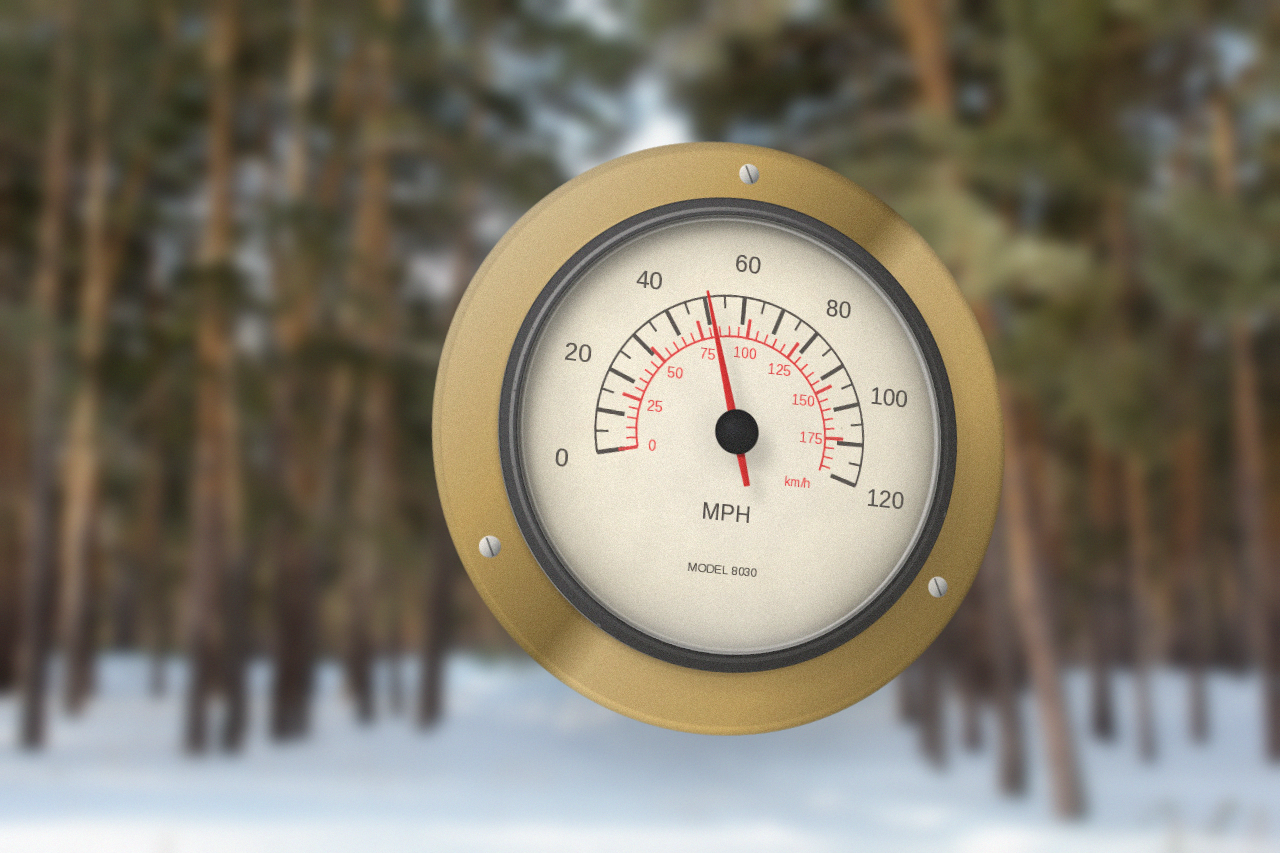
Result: 50 mph
